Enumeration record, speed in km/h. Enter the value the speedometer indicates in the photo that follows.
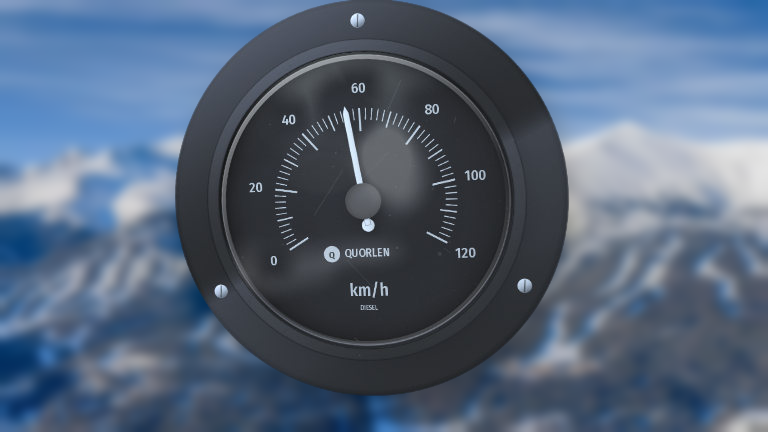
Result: 56 km/h
